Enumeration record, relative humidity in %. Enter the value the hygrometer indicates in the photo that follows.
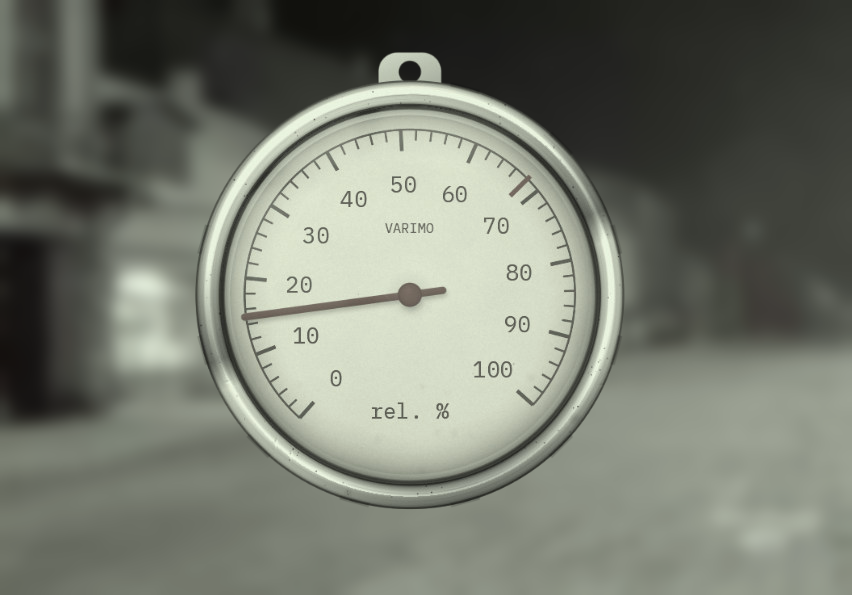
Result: 15 %
